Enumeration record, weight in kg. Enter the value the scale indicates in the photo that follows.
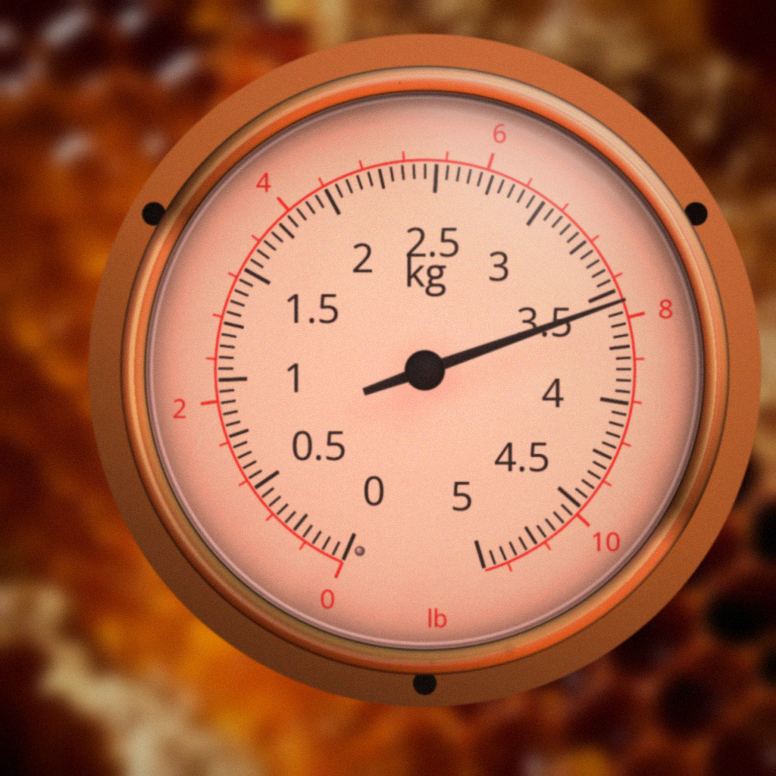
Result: 3.55 kg
